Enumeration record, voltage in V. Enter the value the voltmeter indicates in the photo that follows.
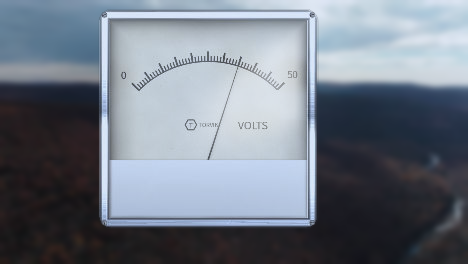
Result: 35 V
